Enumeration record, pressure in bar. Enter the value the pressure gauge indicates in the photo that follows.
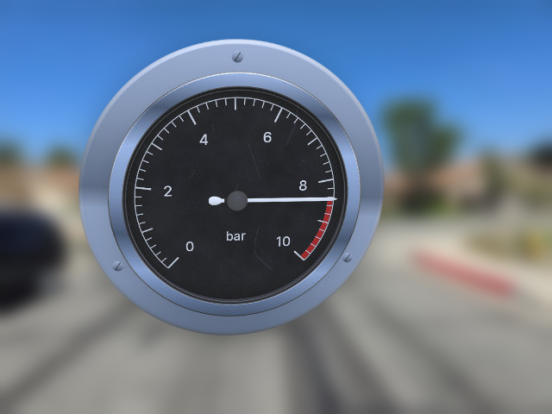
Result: 8.4 bar
